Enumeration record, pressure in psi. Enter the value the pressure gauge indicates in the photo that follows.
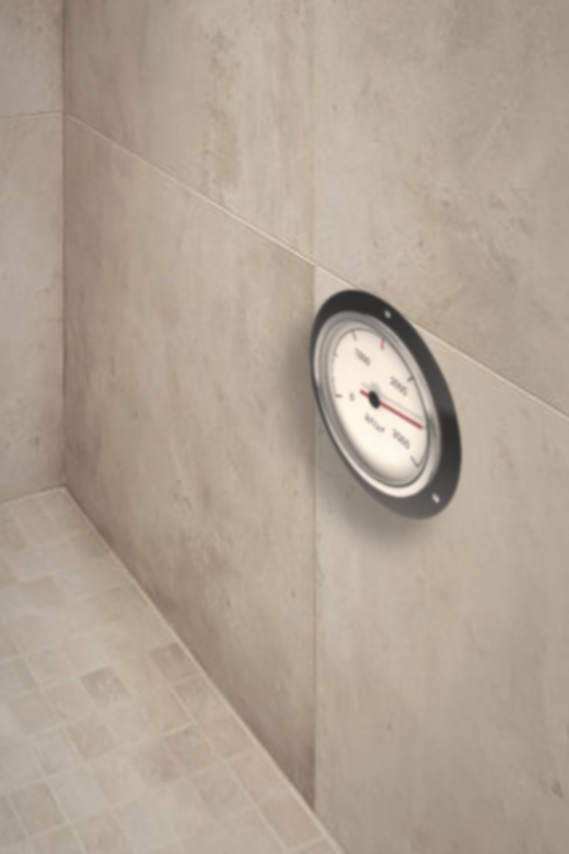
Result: 2500 psi
